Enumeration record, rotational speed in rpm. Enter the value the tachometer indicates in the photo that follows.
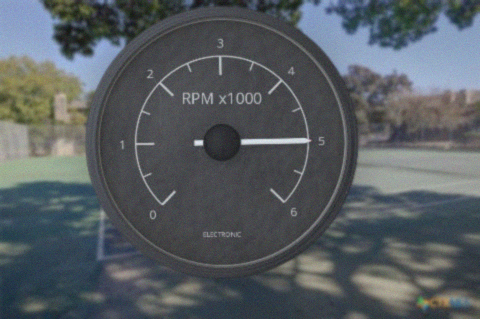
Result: 5000 rpm
